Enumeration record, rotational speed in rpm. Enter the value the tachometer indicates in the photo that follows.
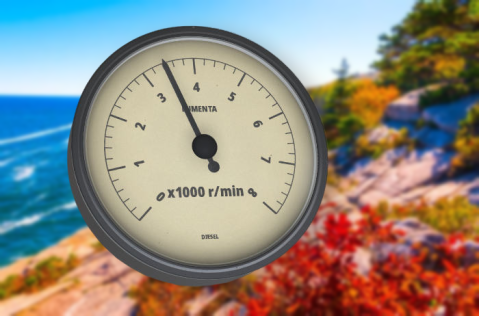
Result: 3400 rpm
